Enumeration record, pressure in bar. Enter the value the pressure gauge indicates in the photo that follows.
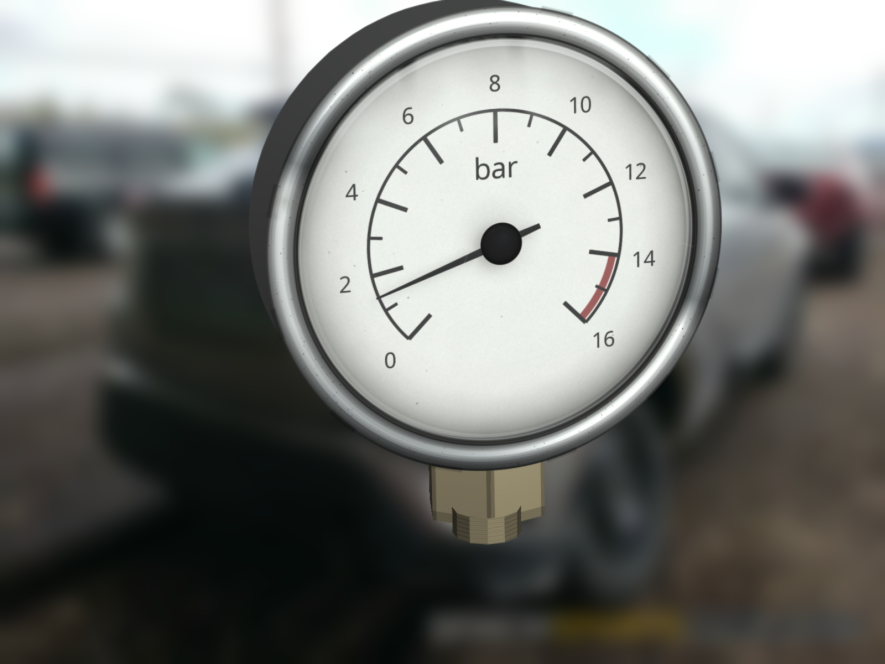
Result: 1.5 bar
